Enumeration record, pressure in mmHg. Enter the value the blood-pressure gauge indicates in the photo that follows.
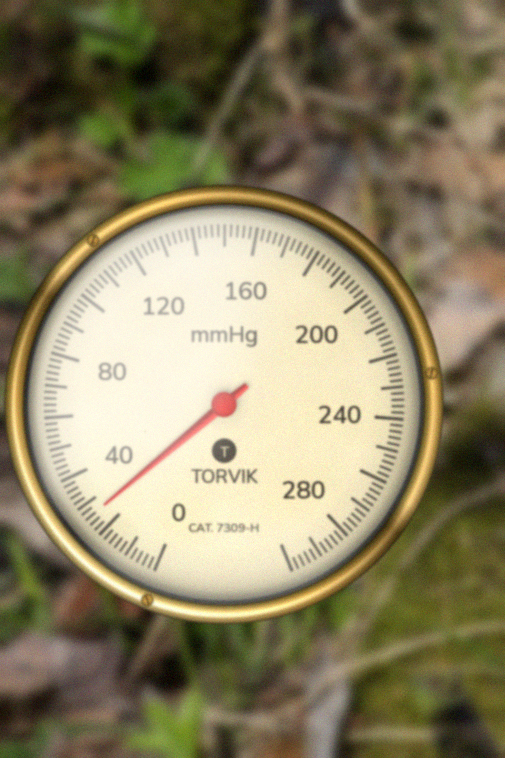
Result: 26 mmHg
